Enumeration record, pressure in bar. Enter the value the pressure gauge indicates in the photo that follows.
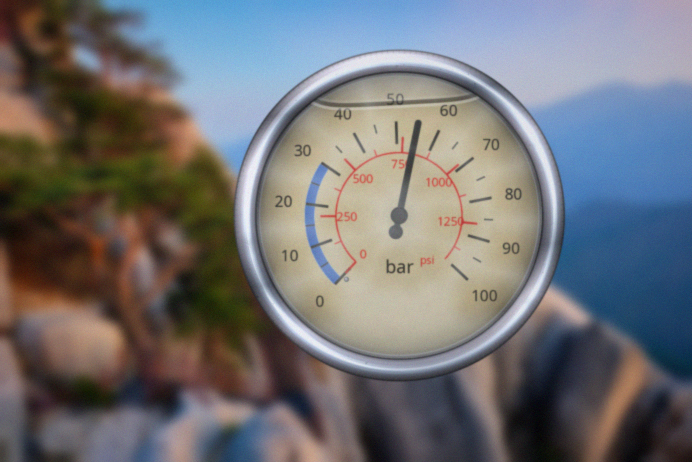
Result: 55 bar
